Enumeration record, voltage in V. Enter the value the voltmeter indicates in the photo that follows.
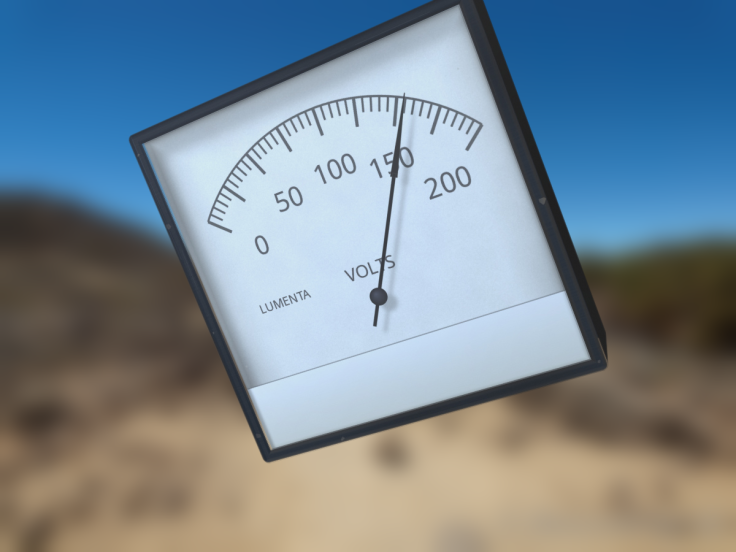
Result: 155 V
